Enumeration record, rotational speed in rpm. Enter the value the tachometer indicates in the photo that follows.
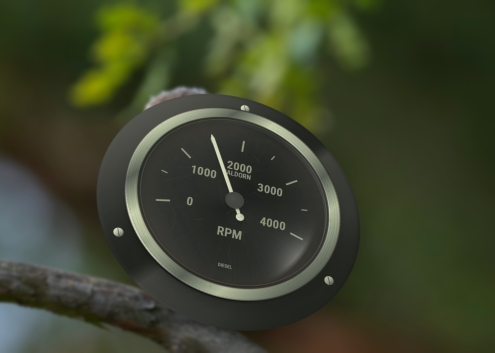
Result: 1500 rpm
